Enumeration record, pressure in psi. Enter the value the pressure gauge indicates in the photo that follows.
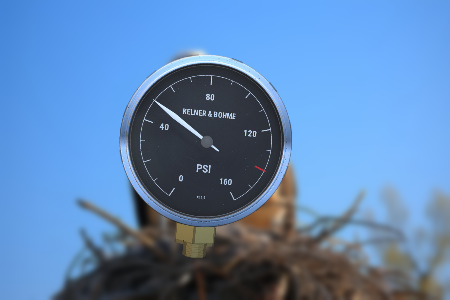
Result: 50 psi
